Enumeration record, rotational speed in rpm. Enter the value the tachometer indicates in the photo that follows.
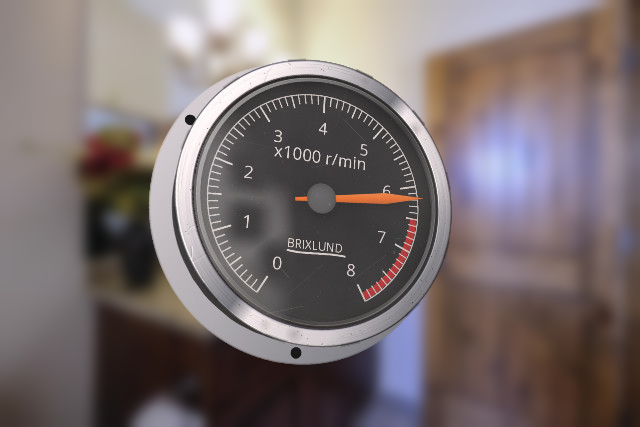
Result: 6200 rpm
